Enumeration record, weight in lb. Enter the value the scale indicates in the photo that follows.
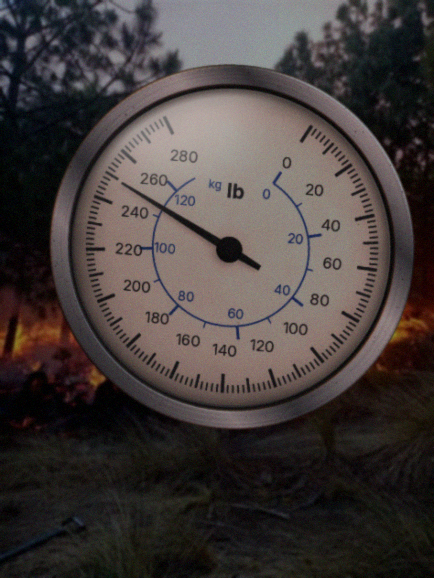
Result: 250 lb
